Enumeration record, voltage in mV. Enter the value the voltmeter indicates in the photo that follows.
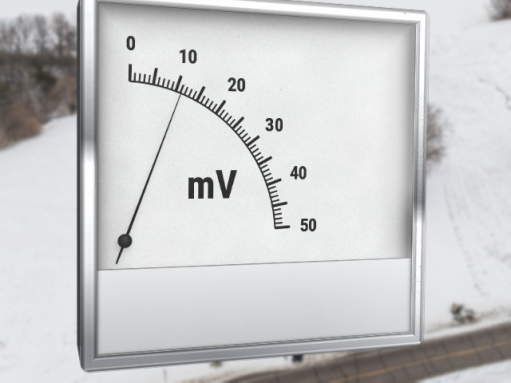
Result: 11 mV
